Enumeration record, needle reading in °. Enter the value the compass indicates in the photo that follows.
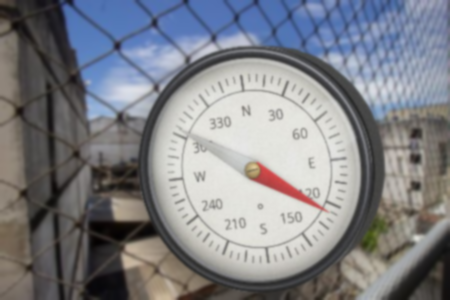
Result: 125 °
